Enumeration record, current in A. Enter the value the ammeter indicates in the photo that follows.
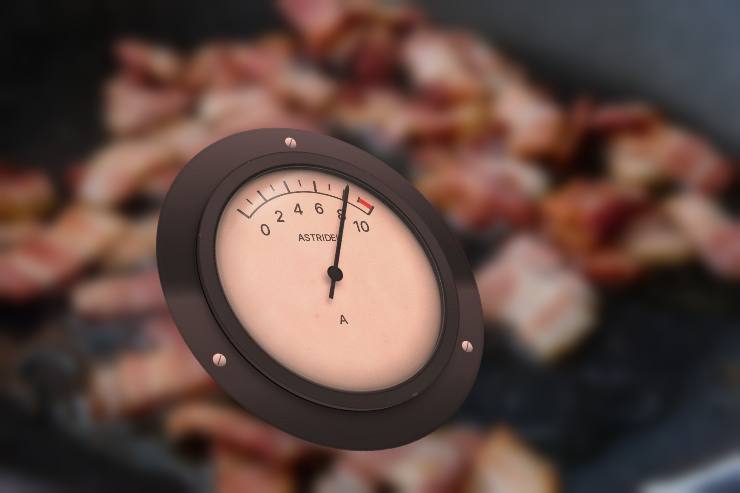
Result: 8 A
